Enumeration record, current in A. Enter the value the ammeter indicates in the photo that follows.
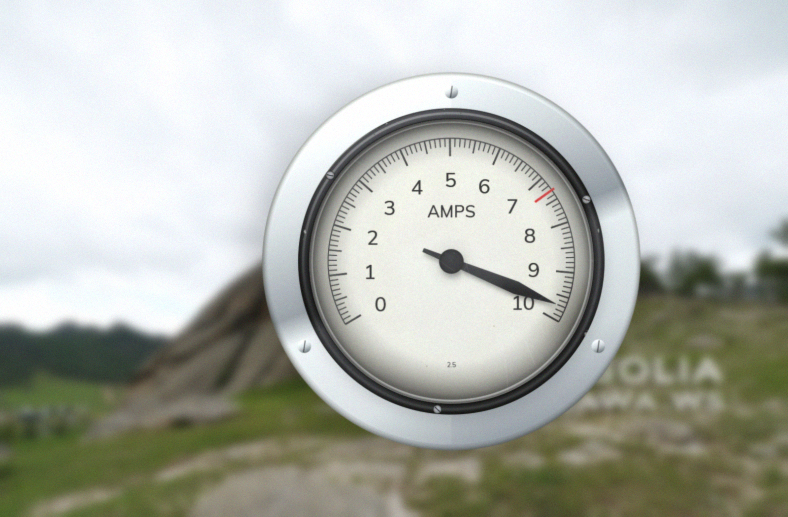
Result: 9.7 A
